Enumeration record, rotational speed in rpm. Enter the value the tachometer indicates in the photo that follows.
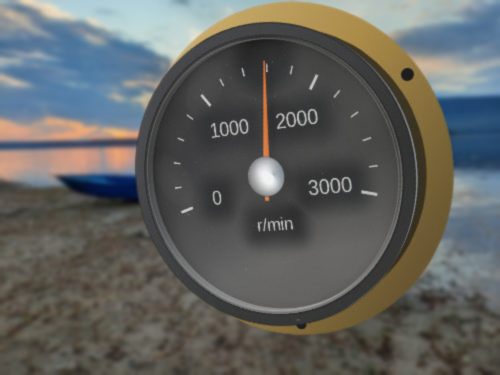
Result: 1600 rpm
